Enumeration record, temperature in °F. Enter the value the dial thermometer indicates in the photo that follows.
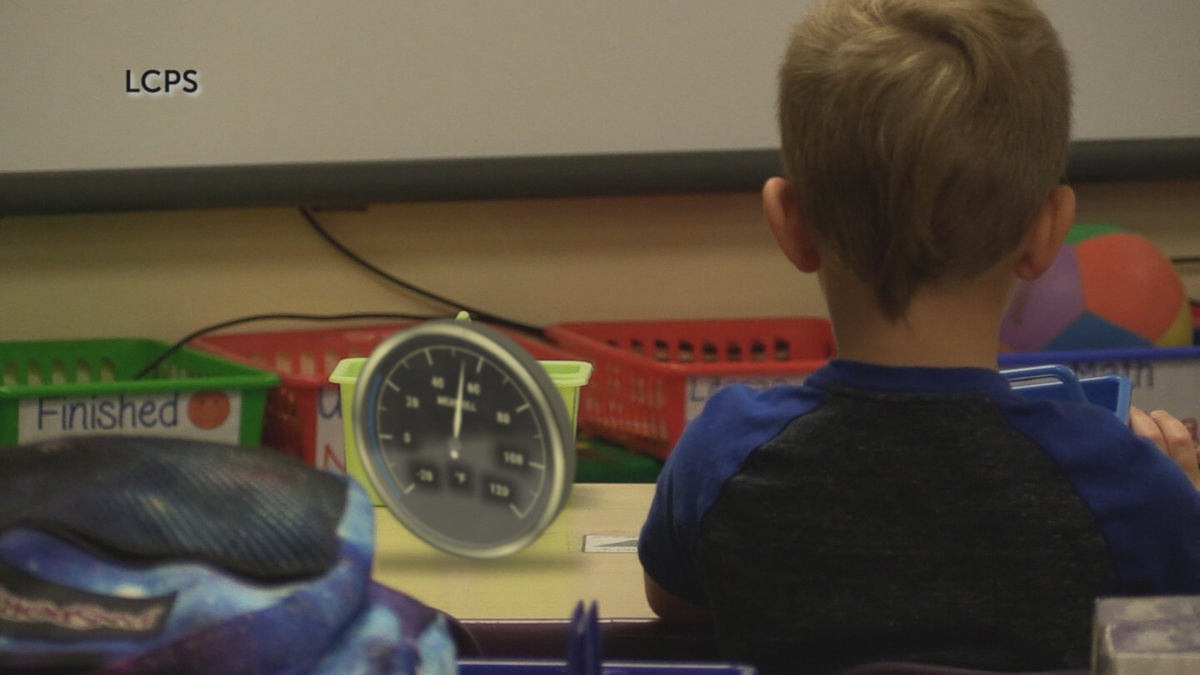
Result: 55 °F
